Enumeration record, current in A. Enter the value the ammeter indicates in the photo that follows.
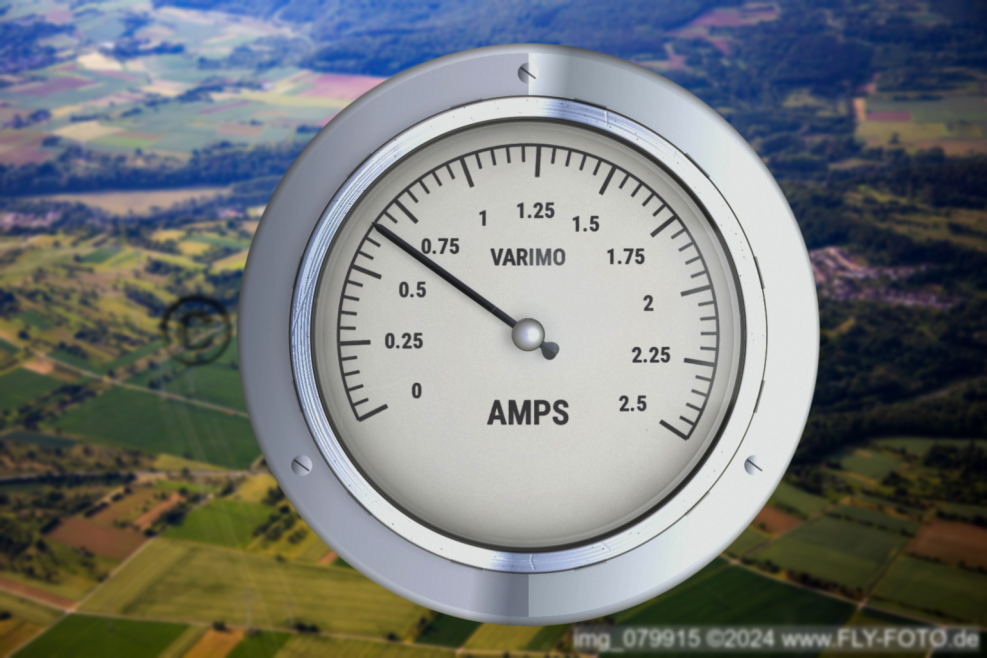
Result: 0.65 A
